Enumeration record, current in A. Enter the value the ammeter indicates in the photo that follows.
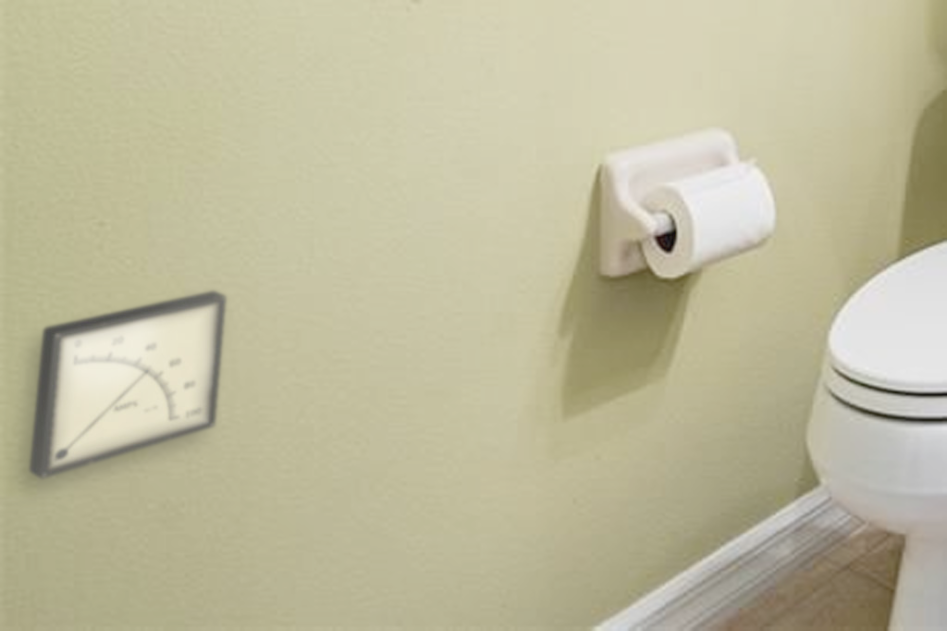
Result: 50 A
